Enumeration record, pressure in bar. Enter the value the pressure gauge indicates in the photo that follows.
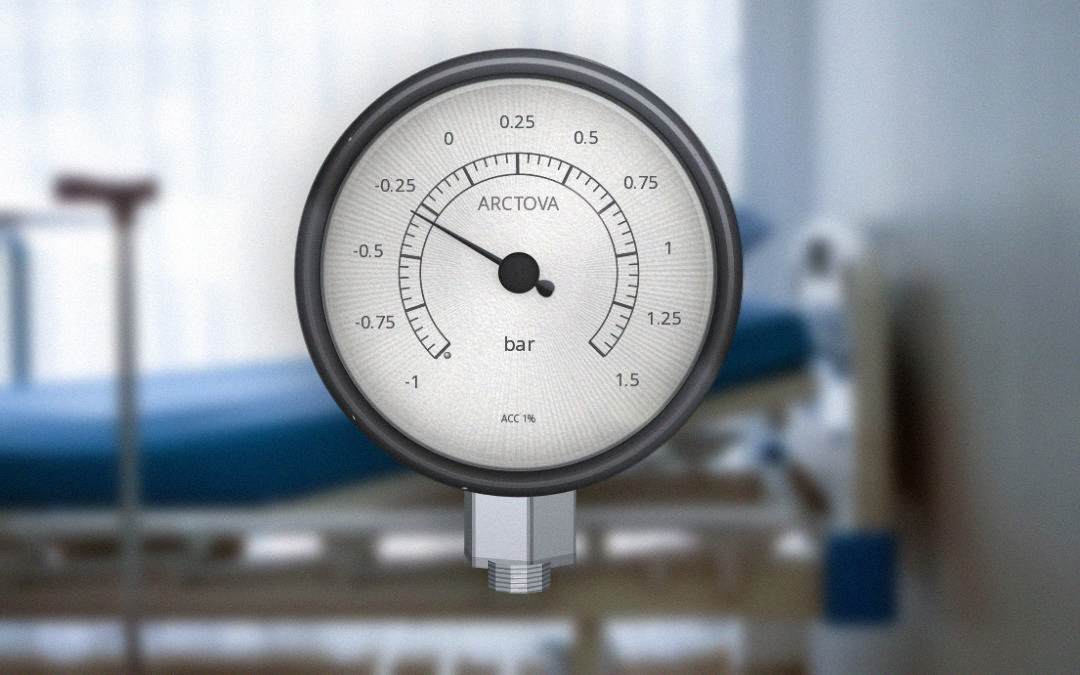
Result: -0.3 bar
